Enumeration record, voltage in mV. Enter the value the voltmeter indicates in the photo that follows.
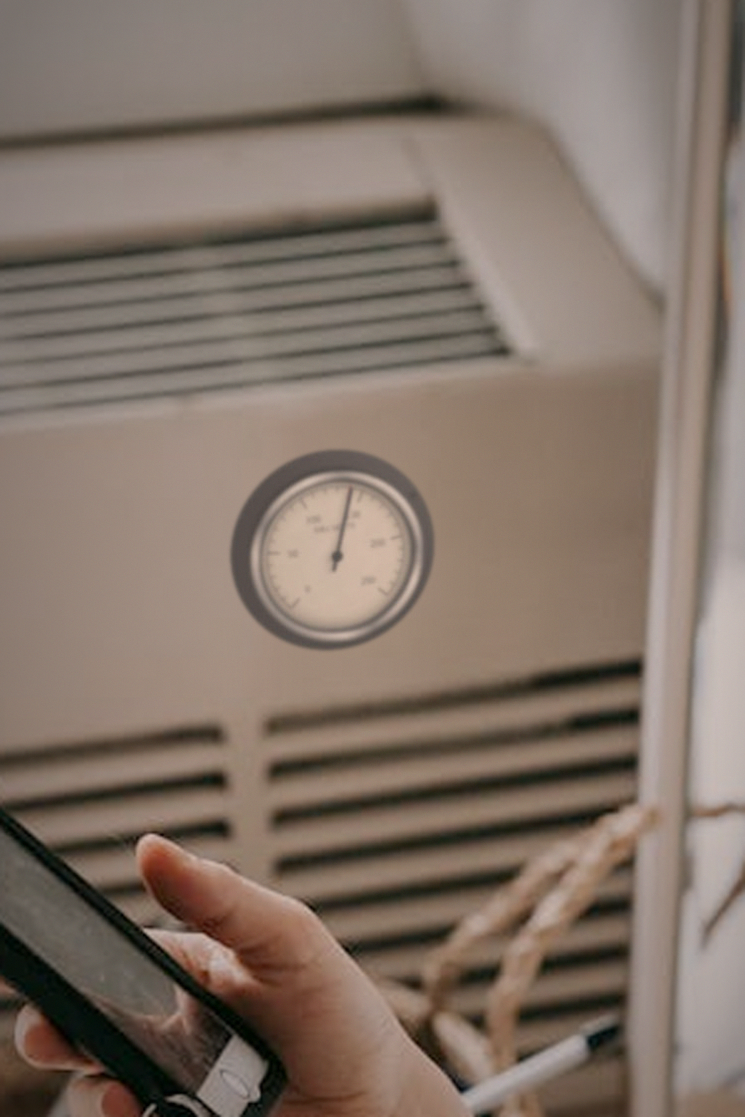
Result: 140 mV
